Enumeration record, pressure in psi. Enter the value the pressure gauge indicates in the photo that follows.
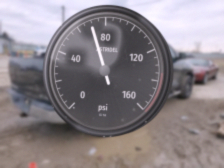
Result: 70 psi
